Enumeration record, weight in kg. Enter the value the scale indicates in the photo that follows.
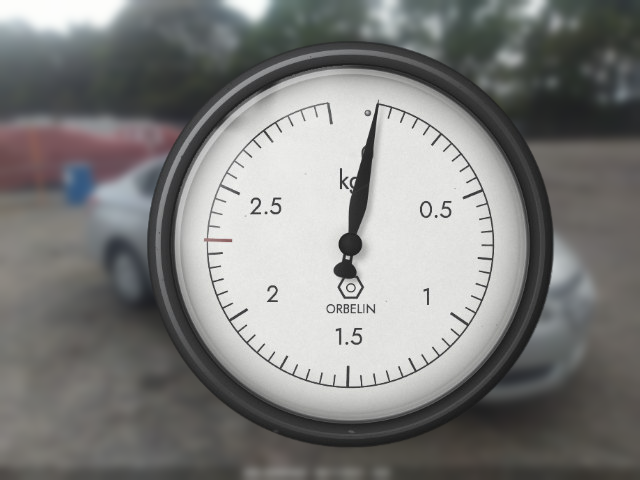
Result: 0 kg
